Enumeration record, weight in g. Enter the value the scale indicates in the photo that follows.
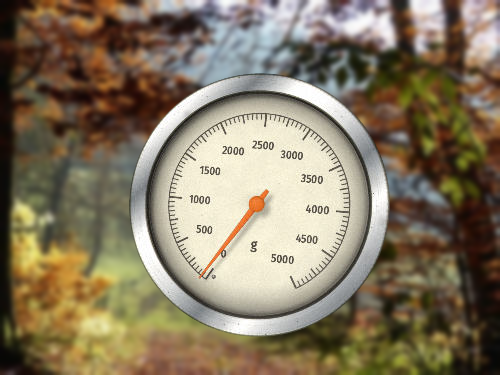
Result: 50 g
